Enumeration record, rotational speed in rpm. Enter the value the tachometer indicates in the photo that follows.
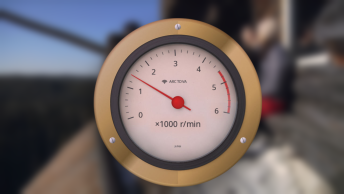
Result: 1400 rpm
